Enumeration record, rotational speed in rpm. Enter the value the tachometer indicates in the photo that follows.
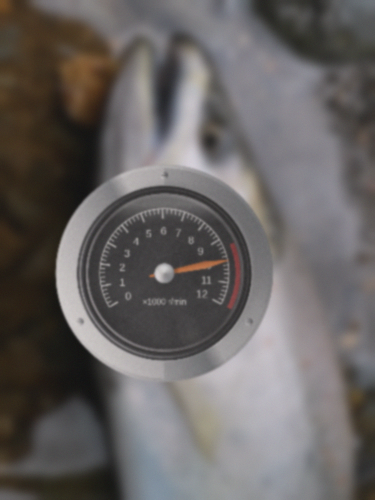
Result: 10000 rpm
